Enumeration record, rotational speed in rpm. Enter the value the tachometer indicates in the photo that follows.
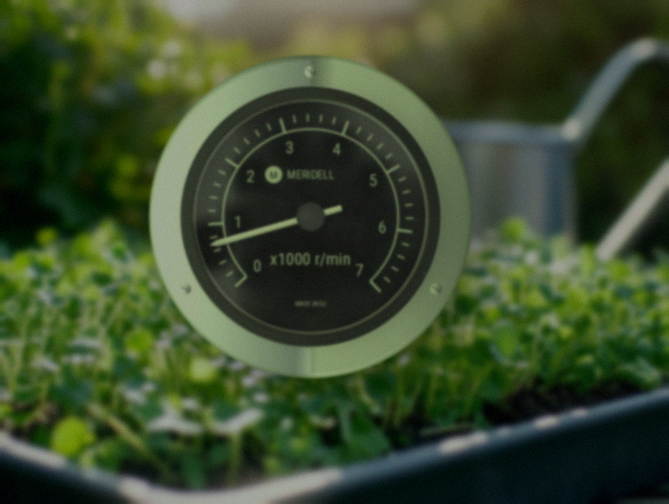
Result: 700 rpm
